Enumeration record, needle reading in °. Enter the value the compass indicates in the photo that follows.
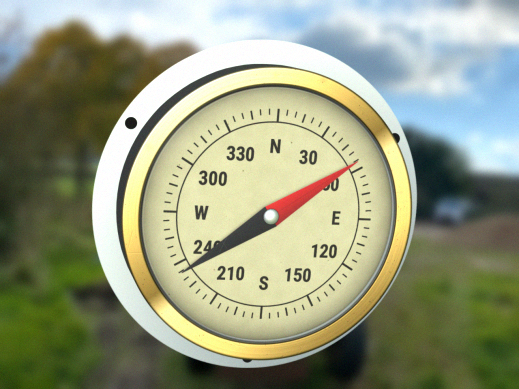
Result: 55 °
